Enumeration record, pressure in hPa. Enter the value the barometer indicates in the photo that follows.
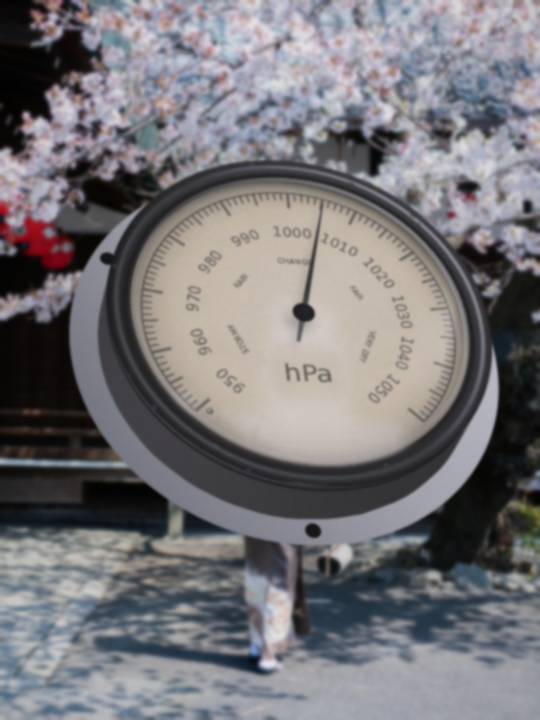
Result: 1005 hPa
